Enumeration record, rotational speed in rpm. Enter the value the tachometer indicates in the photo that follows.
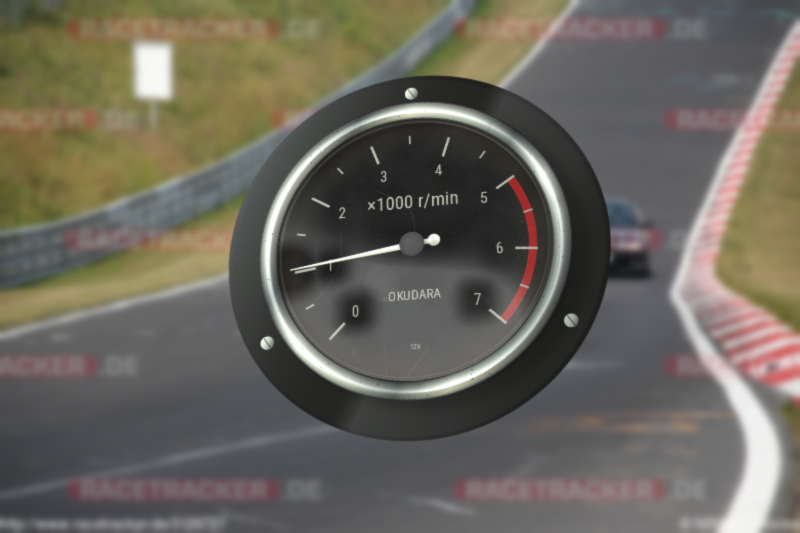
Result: 1000 rpm
